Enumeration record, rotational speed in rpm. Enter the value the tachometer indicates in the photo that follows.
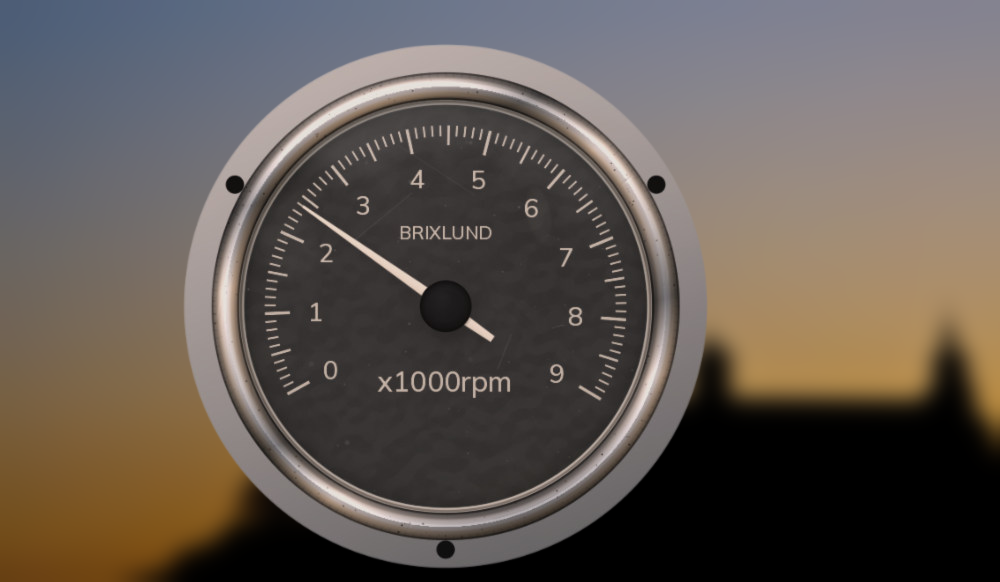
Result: 2400 rpm
